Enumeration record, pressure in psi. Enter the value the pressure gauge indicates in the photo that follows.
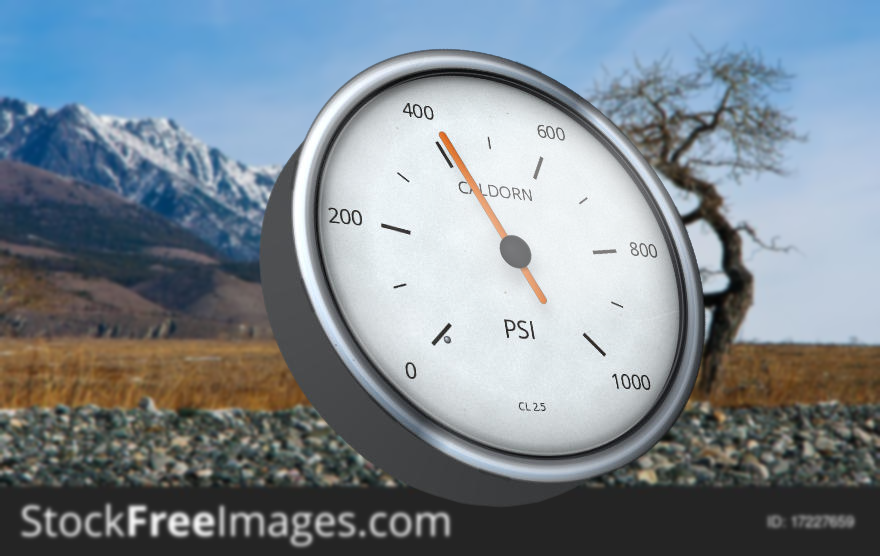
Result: 400 psi
